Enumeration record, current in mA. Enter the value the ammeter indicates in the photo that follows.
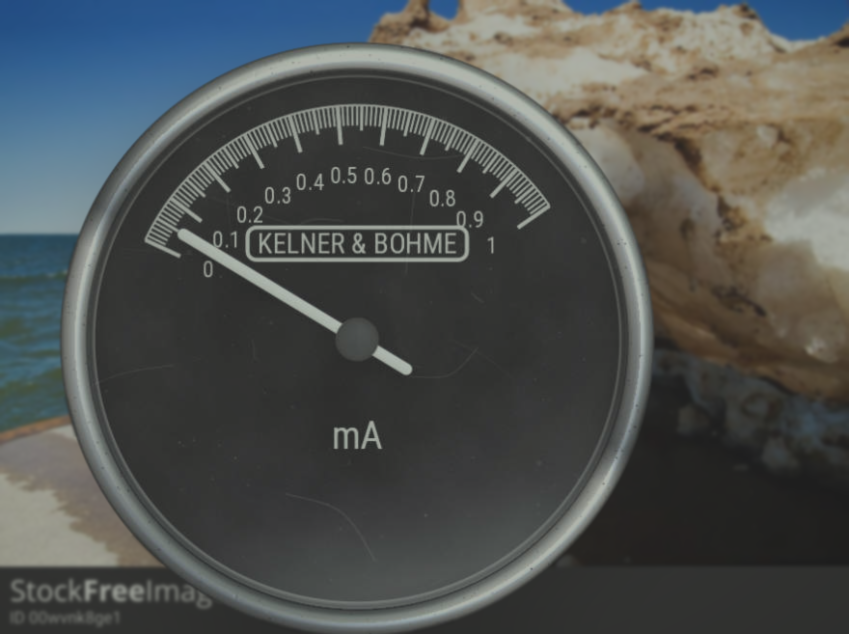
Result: 0.05 mA
